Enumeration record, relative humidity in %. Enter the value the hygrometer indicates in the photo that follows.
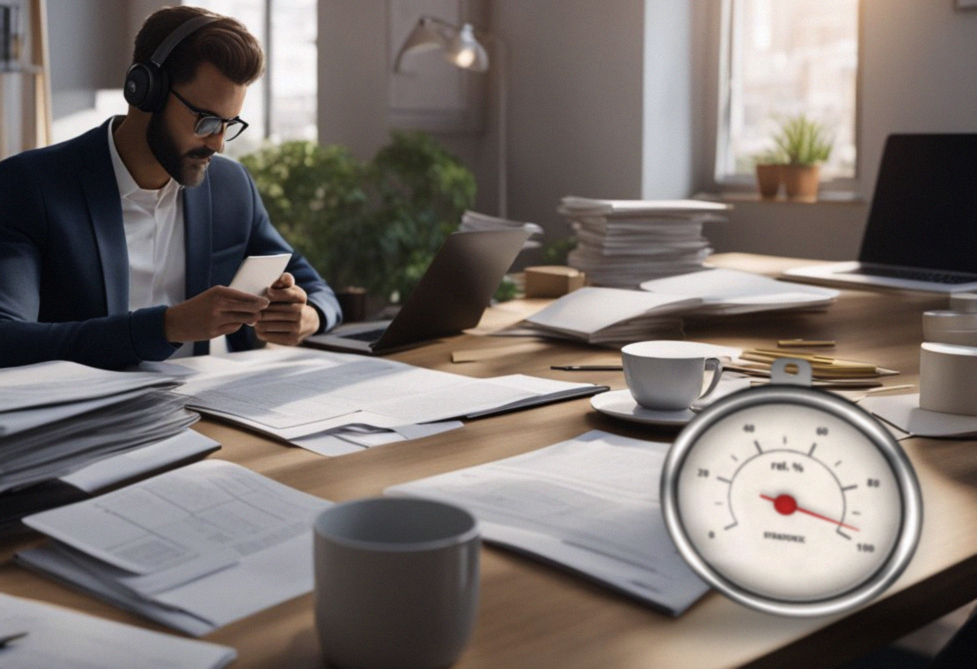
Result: 95 %
